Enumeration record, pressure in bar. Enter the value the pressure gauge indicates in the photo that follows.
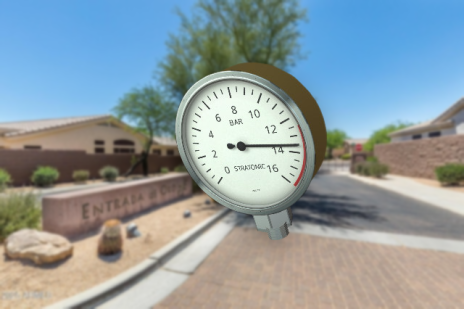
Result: 13.5 bar
